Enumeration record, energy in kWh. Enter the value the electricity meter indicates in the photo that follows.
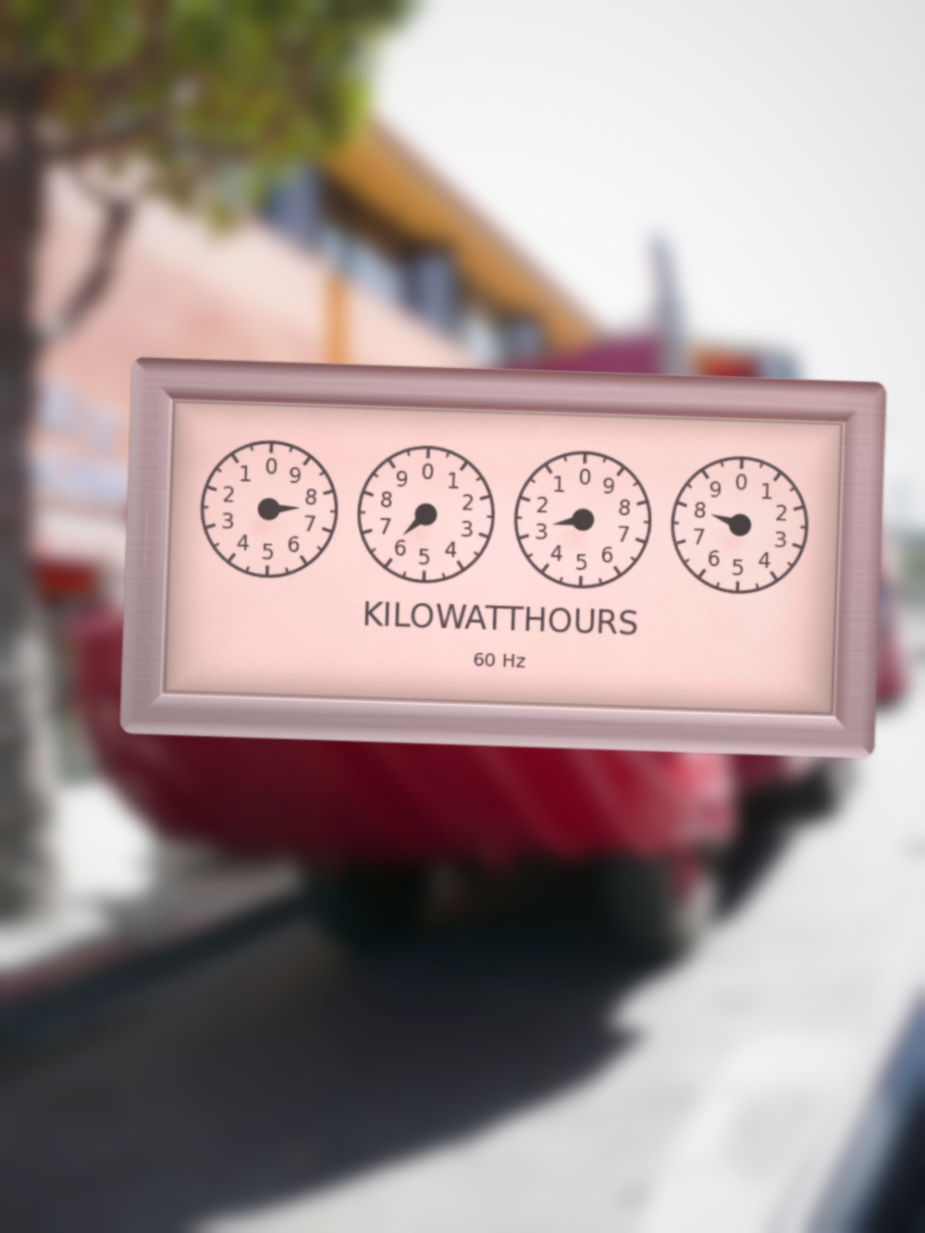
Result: 7628 kWh
